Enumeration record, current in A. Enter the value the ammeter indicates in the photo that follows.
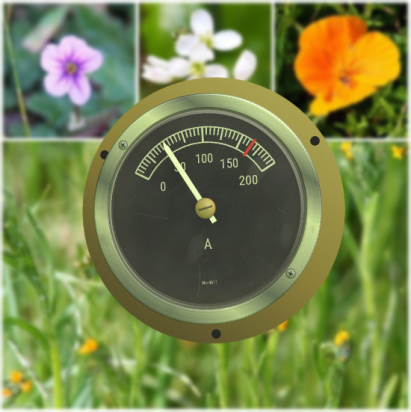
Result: 50 A
